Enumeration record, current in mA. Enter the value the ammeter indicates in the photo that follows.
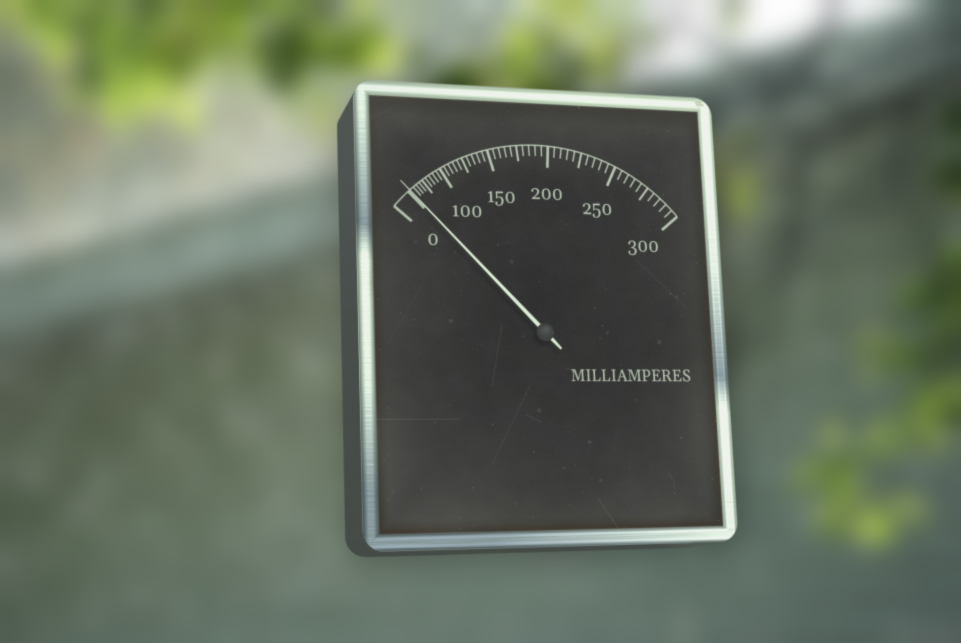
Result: 50 mA
